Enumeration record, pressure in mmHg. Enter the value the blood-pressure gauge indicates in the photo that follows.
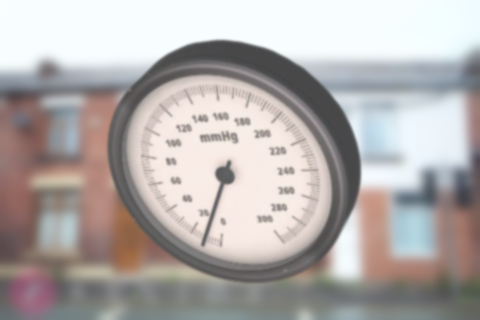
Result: 10 mmHg
